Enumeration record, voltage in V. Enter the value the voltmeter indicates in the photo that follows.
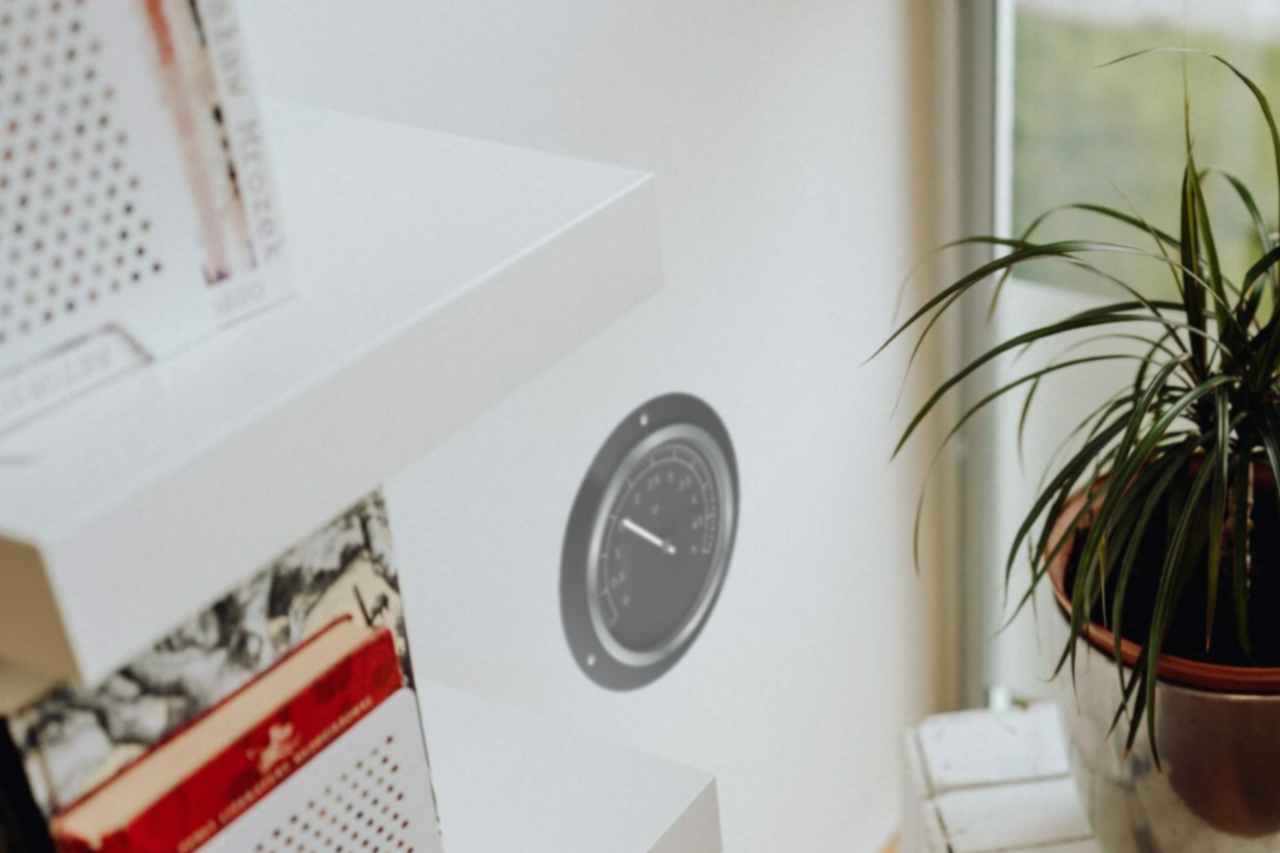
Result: 1.5 V
